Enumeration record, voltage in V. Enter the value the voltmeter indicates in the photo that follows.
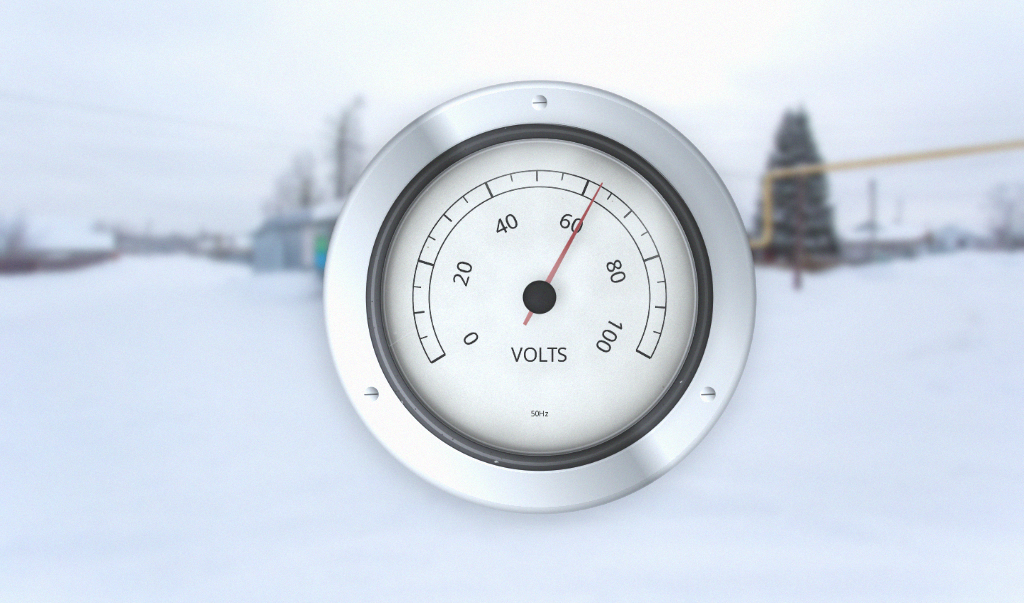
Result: 62.5 V
